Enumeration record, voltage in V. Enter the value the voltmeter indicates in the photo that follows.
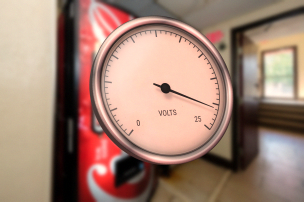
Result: 23 V
